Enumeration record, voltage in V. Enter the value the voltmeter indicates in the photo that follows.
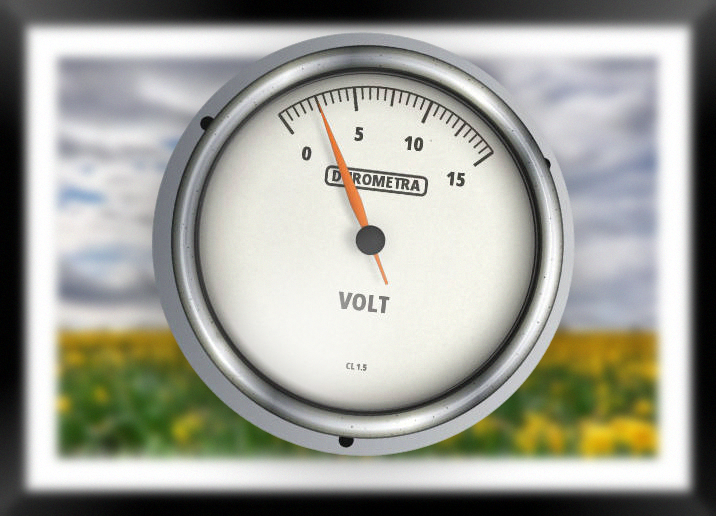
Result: 2.5 V
